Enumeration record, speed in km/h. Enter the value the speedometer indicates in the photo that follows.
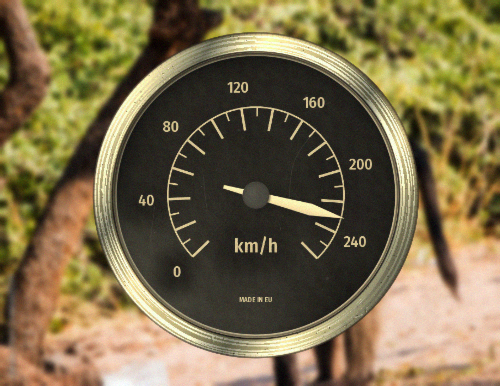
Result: 230 km/h
